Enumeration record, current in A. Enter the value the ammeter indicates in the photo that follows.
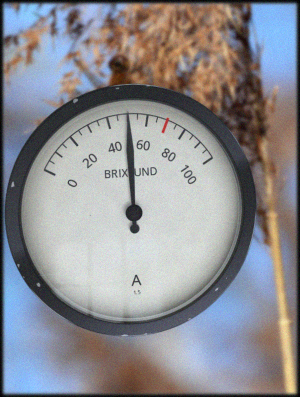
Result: 50 A
